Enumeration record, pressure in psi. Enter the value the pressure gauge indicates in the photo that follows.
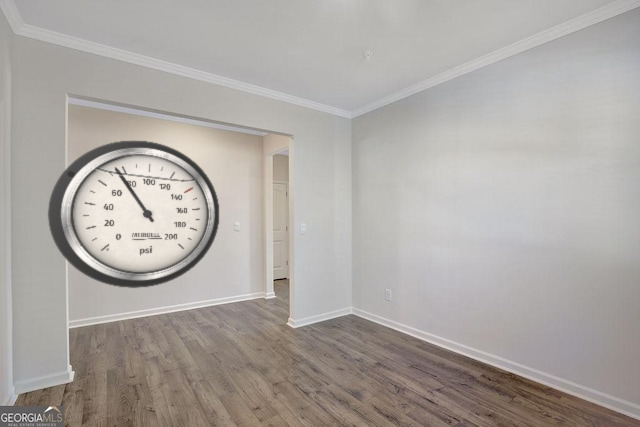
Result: 75 psi
